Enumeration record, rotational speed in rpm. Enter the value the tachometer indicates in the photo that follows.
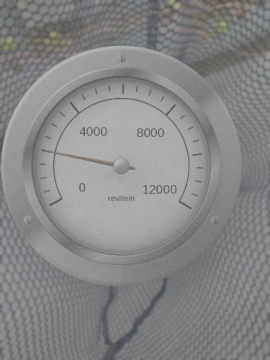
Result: 2000 rpm
